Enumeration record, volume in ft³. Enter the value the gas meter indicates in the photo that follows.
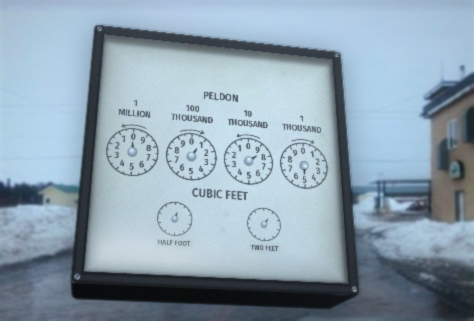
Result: 8500 ft³
